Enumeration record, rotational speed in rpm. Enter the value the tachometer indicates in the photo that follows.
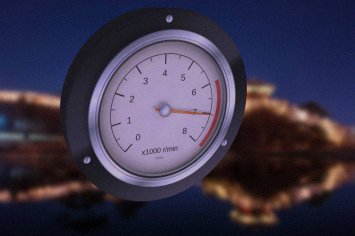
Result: 7000 rpm
